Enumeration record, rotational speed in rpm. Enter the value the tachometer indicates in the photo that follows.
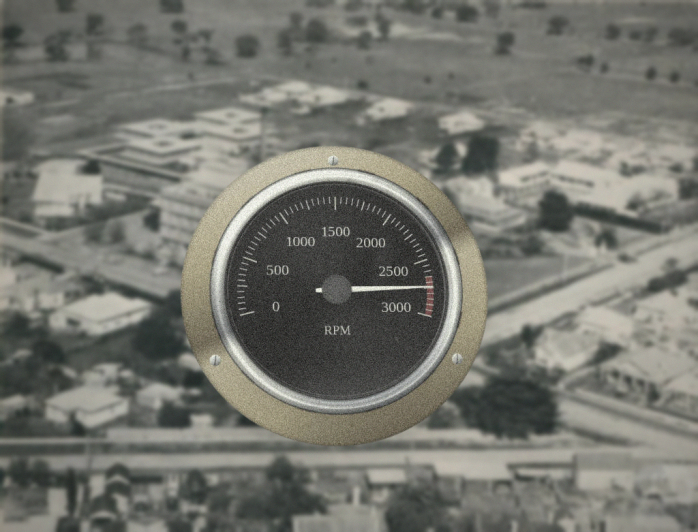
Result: 2750 rpm
